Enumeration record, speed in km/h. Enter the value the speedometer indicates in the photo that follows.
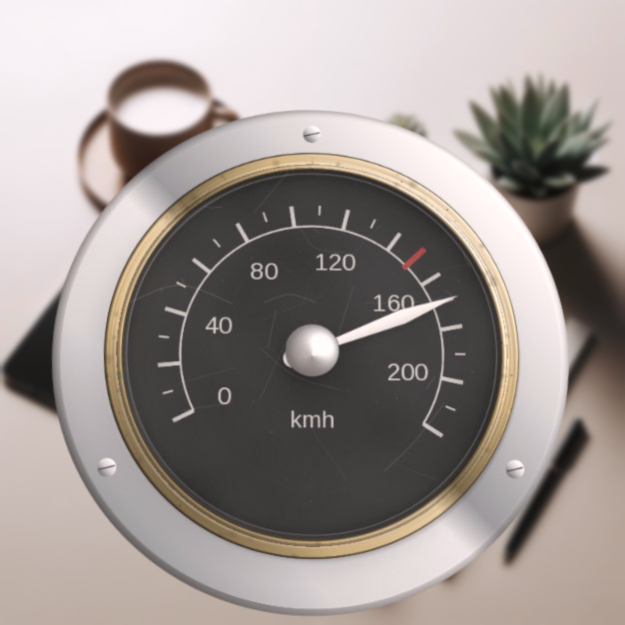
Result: 170 km/h
